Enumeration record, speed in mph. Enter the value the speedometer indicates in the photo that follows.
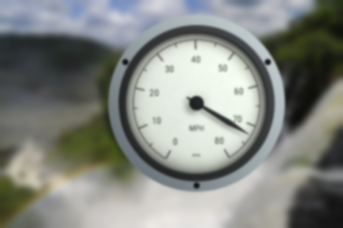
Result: 72.5 mph
